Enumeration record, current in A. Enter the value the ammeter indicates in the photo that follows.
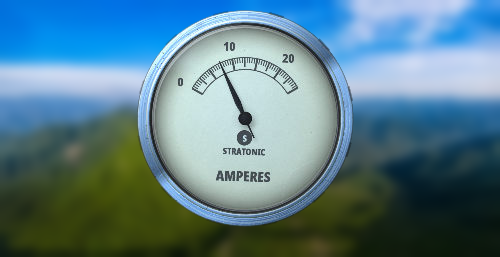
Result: 7.5 A
